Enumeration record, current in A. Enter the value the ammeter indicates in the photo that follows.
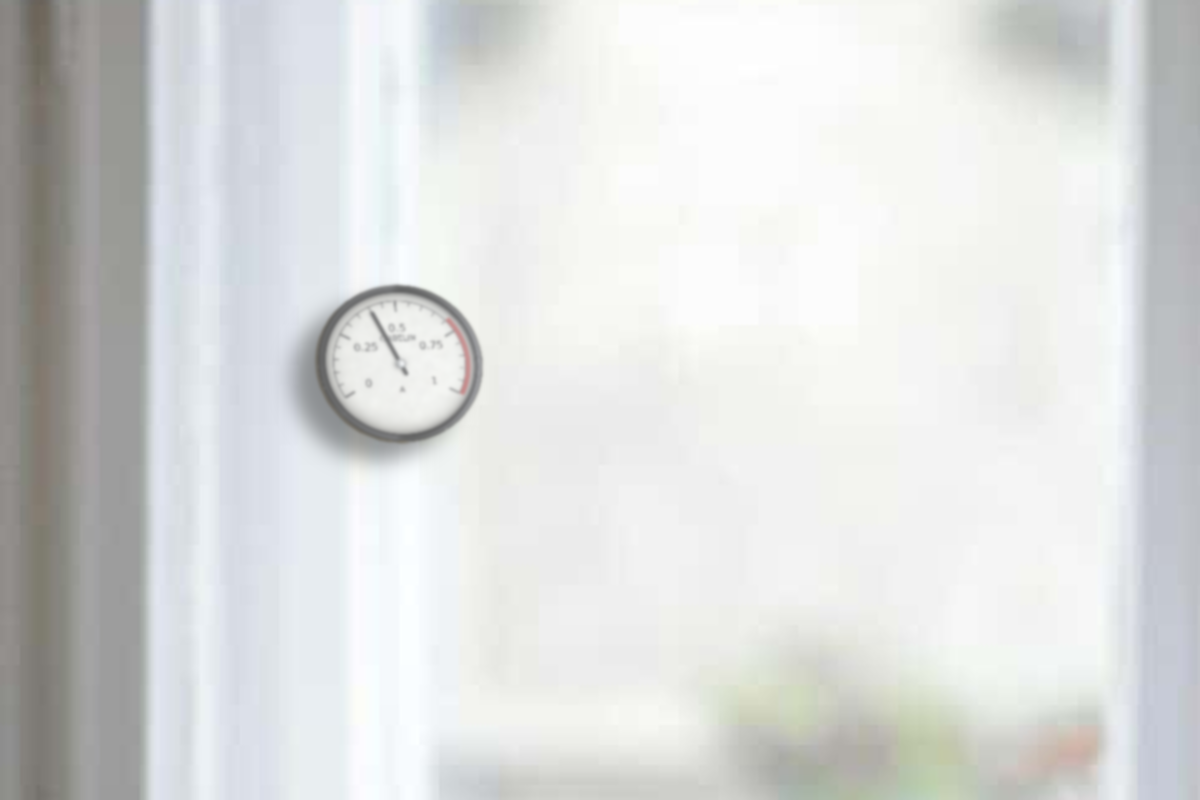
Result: 0.4 A
